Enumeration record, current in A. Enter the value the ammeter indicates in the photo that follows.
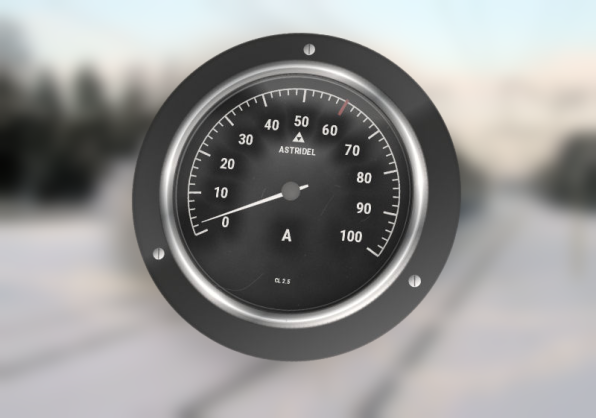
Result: 2 A
